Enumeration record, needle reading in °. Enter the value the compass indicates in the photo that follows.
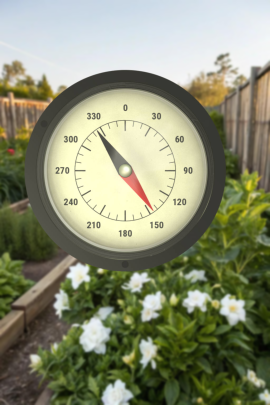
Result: 145 °
